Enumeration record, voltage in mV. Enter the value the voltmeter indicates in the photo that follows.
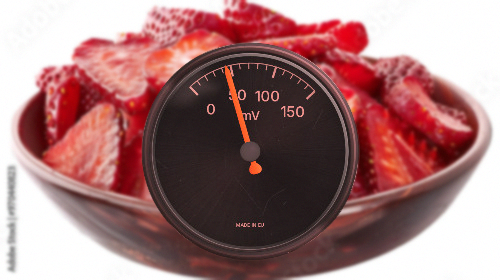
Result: 45 mV
